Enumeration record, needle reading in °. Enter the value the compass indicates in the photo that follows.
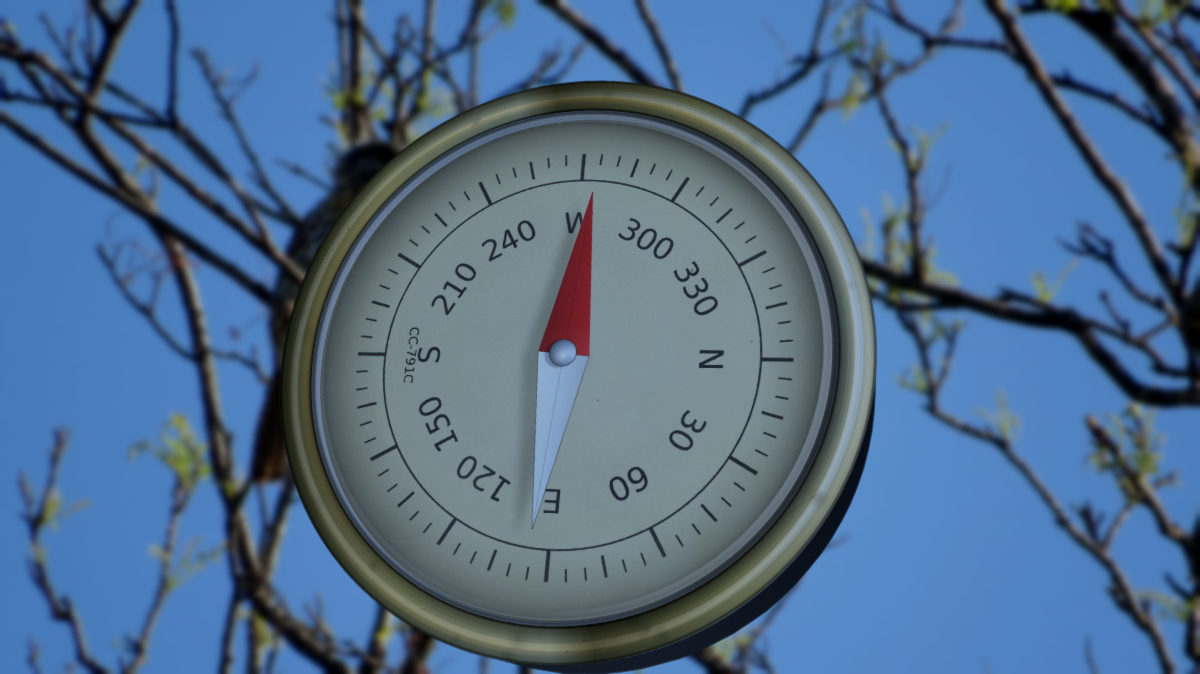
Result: 275 °
